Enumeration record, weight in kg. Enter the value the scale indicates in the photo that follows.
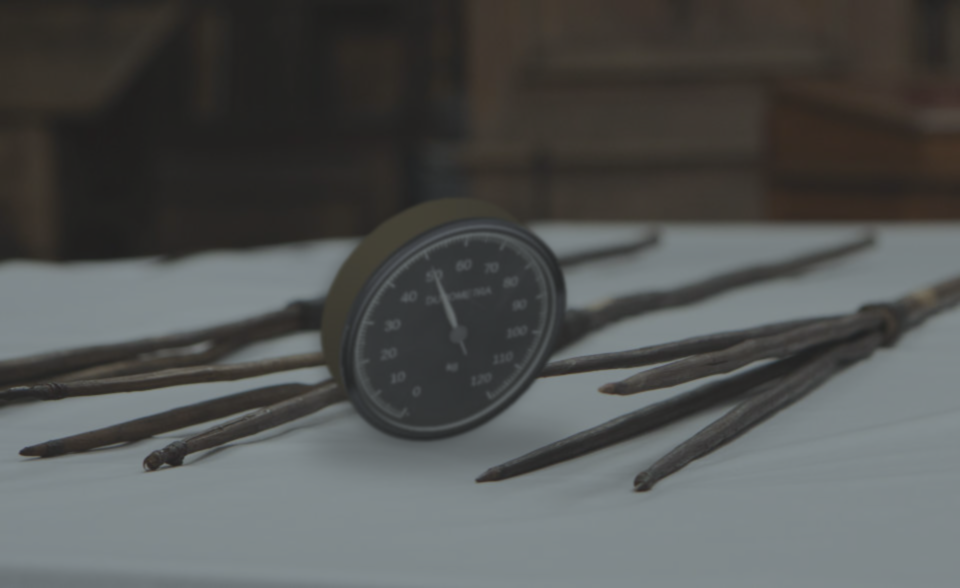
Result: 50 kg
